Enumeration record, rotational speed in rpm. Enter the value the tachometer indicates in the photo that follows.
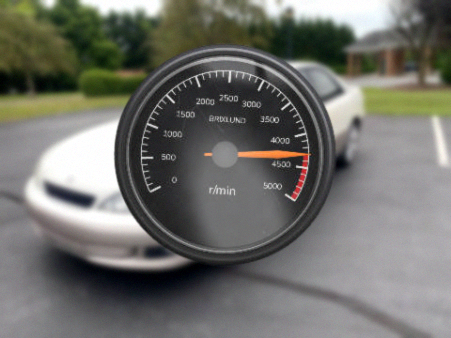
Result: 4300 rpm
